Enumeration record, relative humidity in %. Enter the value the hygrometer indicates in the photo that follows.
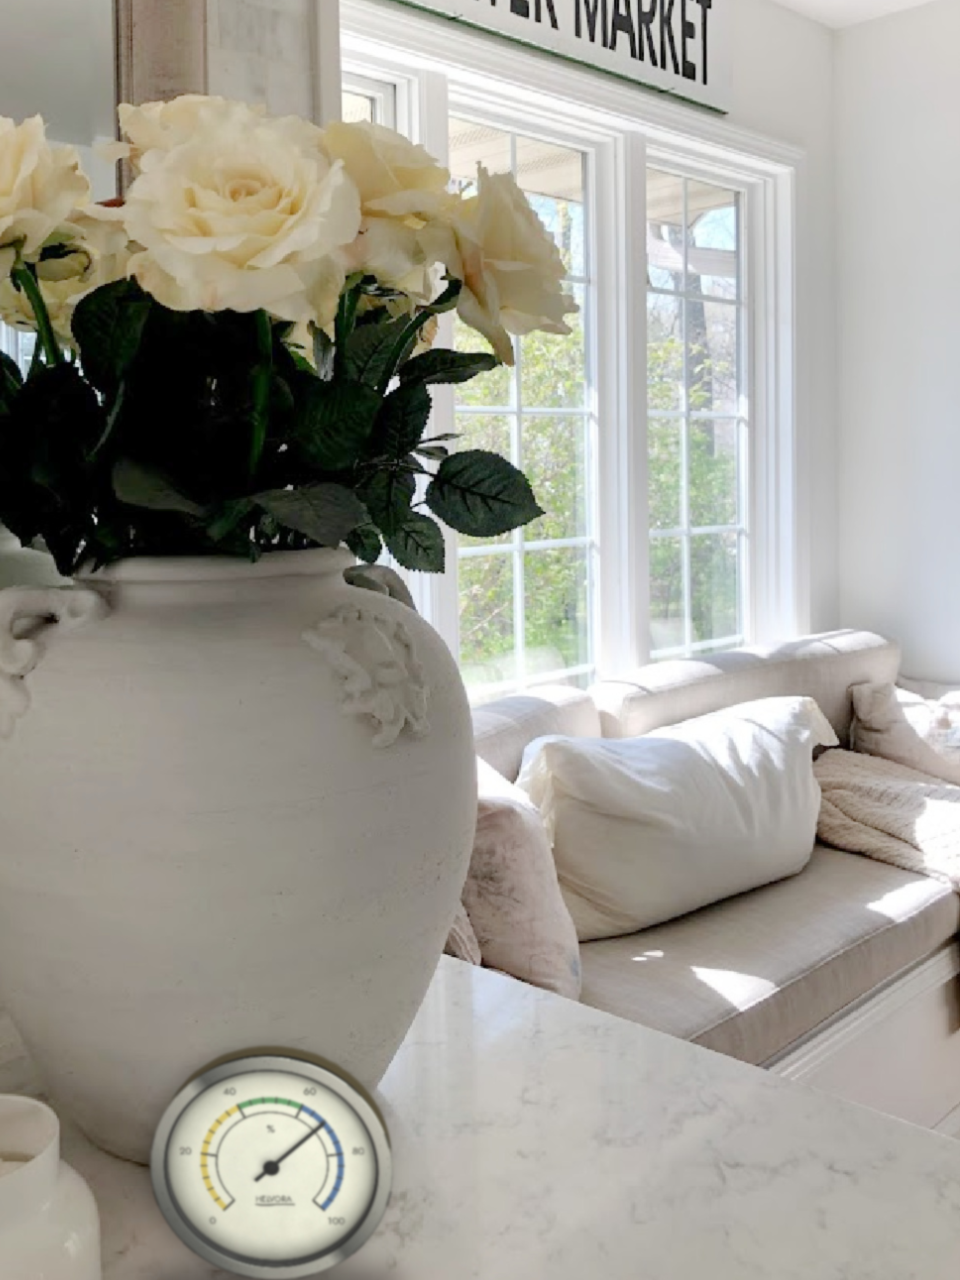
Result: 68 %
